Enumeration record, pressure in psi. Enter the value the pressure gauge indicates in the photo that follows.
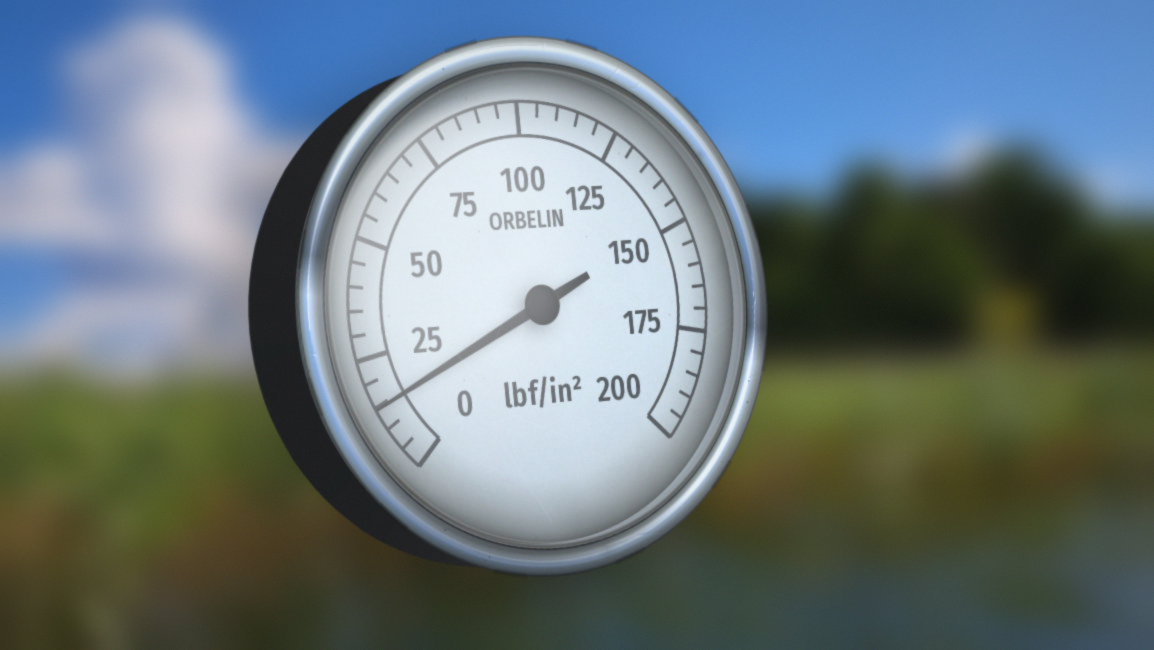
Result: 15 psi
